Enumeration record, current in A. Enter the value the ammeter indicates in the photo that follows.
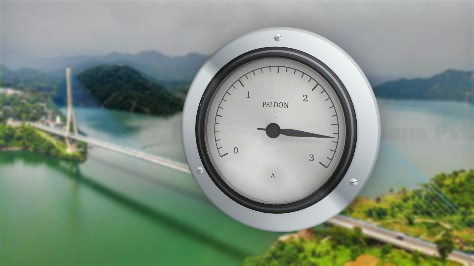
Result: 2.65 A
